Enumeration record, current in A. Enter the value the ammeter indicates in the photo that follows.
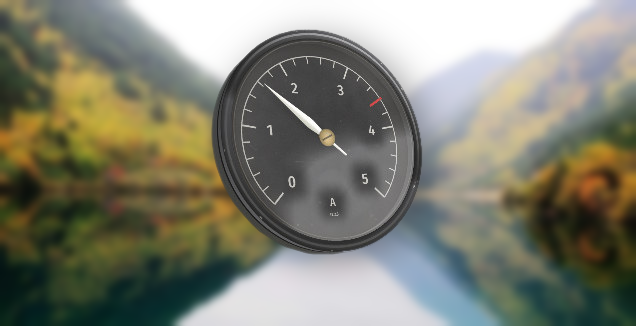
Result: 1.6 A
